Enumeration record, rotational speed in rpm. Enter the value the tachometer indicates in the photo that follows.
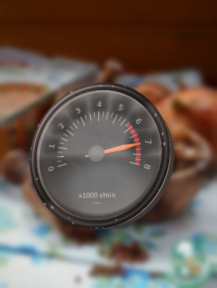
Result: 7000 rpm
